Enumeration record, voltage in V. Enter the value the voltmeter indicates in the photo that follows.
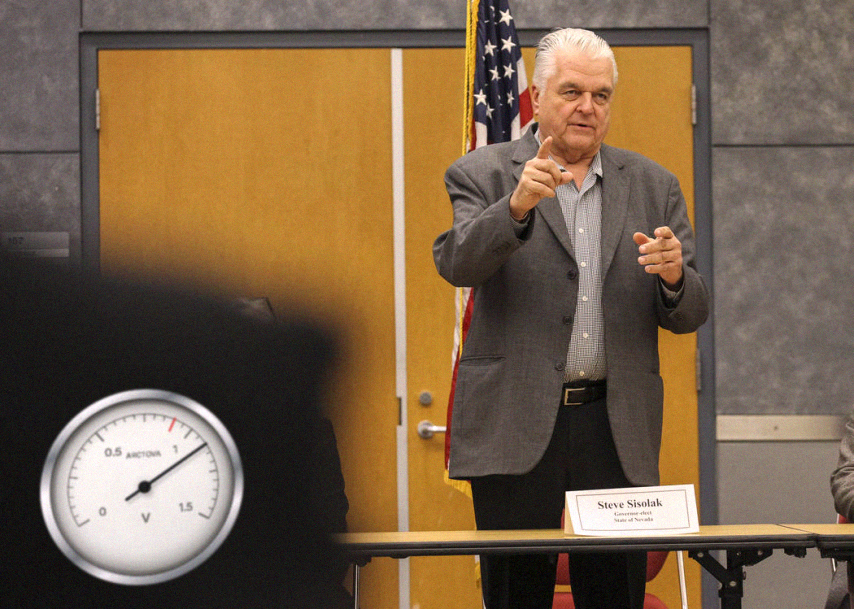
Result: 1.1 V
